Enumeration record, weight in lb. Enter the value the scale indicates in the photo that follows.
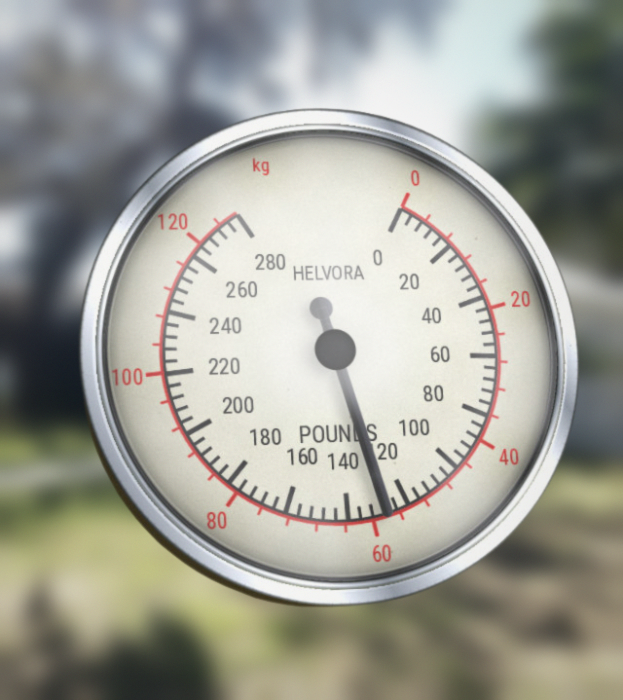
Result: 128 lb
